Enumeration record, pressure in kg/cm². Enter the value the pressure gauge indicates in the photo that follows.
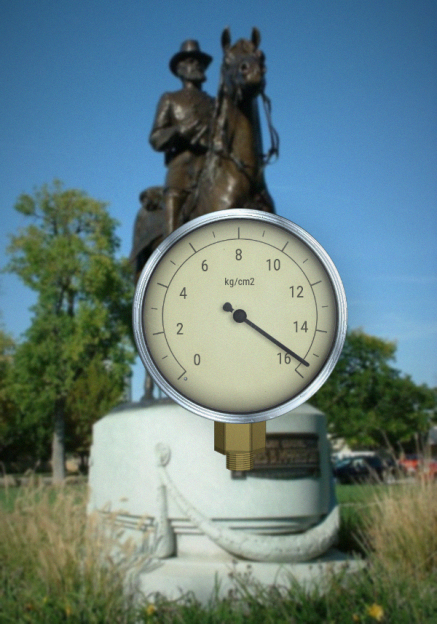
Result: 15.5 kg/cm²
